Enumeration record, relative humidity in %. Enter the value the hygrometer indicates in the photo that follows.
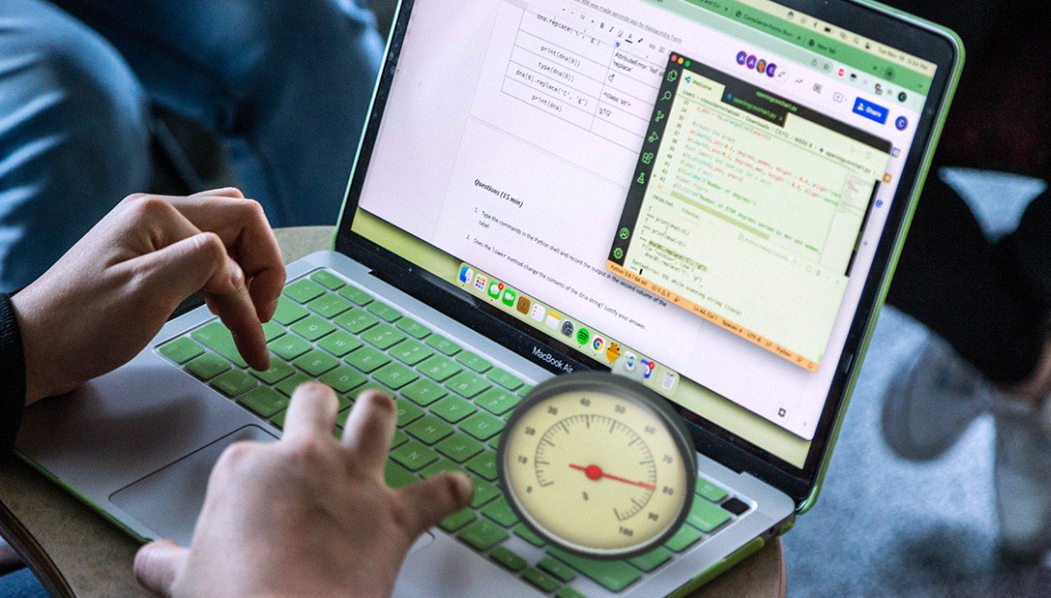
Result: 80 %
